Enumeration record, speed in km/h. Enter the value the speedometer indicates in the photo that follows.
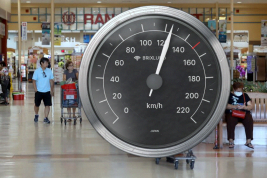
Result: 125 km/h
